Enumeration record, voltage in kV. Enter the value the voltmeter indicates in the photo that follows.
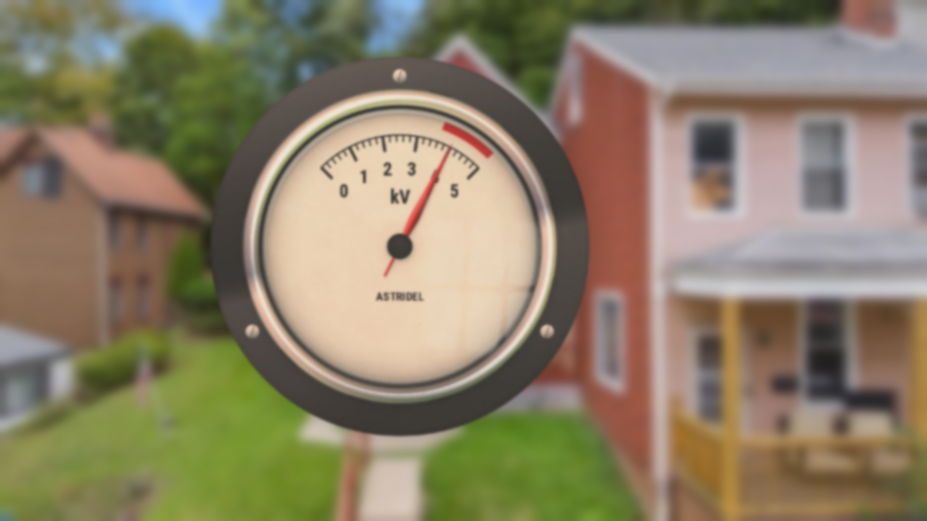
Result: 4 kV
